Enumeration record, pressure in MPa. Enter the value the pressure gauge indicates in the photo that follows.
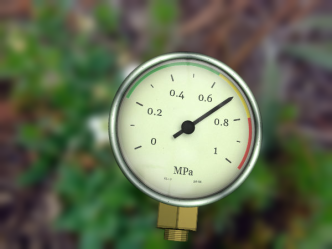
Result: 0.7 MPa
